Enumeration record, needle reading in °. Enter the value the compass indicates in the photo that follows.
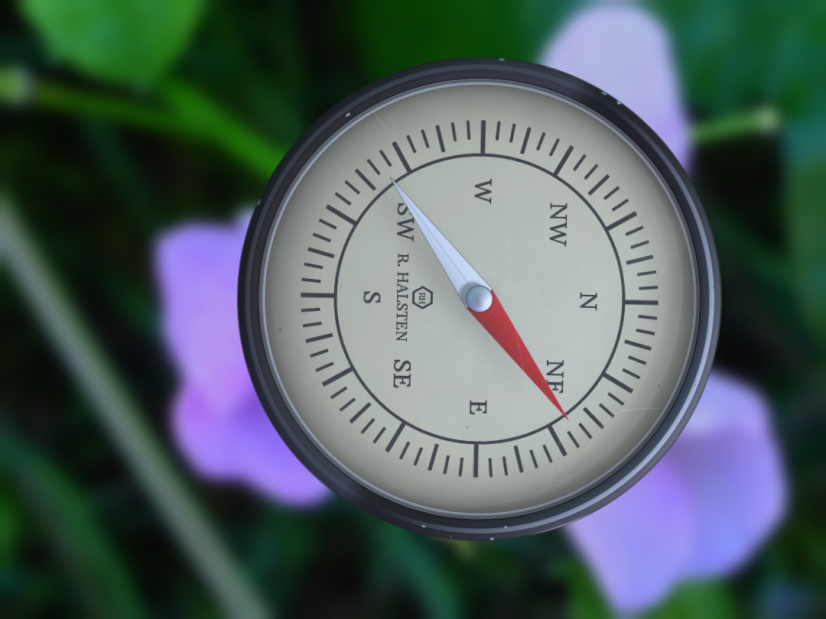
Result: 52.5 °
